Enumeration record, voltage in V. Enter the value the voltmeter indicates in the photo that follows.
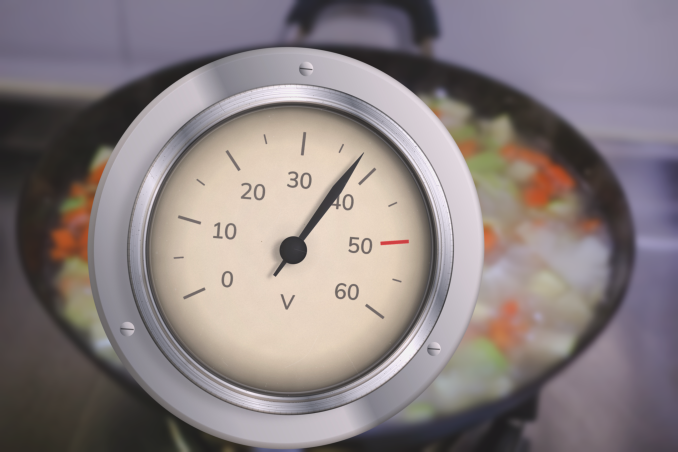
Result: 37.5 V
